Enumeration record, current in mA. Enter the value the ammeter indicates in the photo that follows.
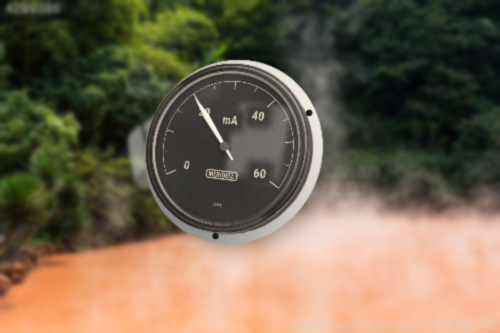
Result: 20 mA
